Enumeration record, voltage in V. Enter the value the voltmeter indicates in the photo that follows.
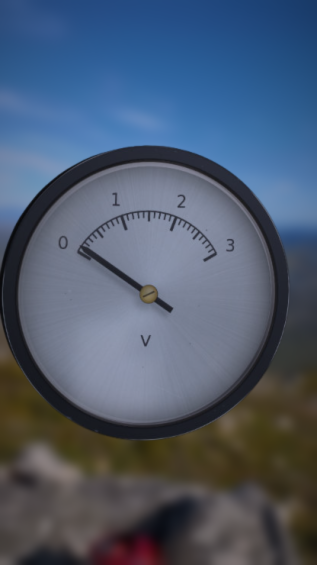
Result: 0.1 V
